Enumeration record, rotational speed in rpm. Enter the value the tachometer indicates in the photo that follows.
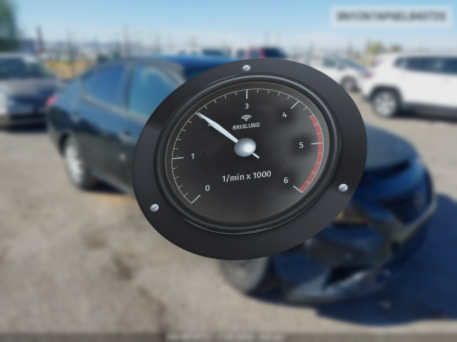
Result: 2000 rpm
